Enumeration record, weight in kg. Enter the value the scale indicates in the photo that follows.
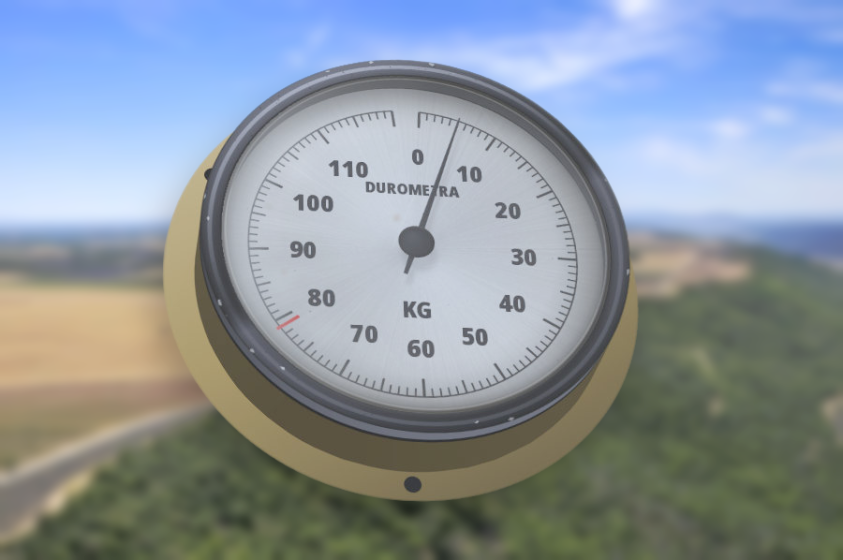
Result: 5 kg
